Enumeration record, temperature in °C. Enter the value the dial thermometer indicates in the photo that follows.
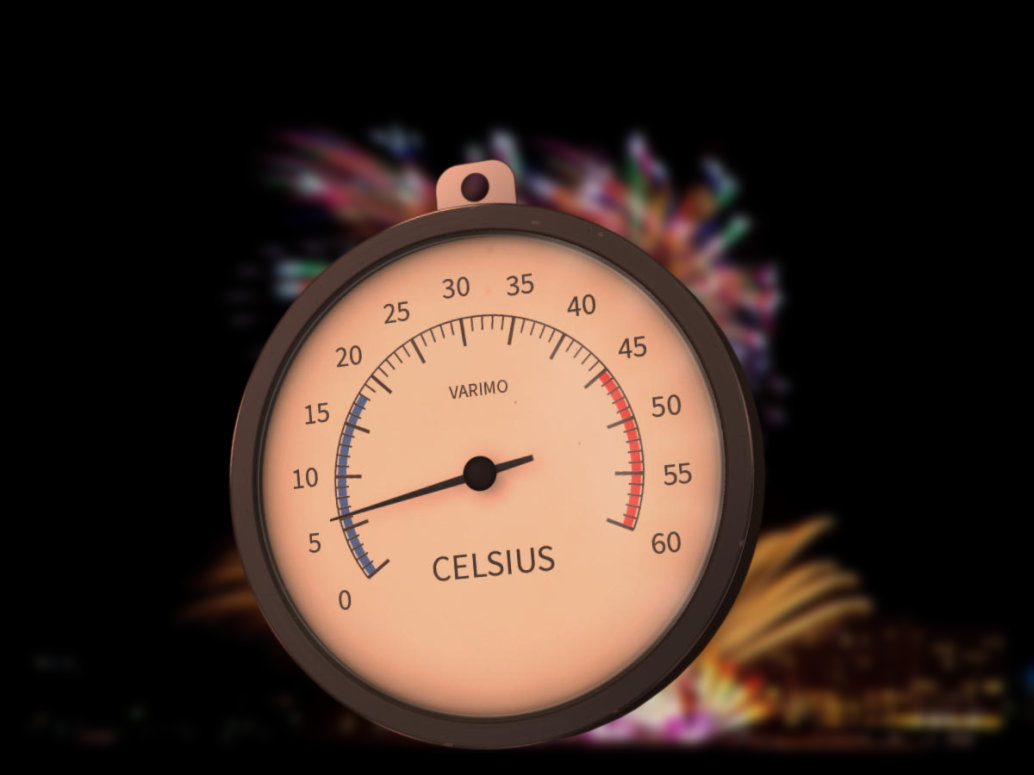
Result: 6 °C
